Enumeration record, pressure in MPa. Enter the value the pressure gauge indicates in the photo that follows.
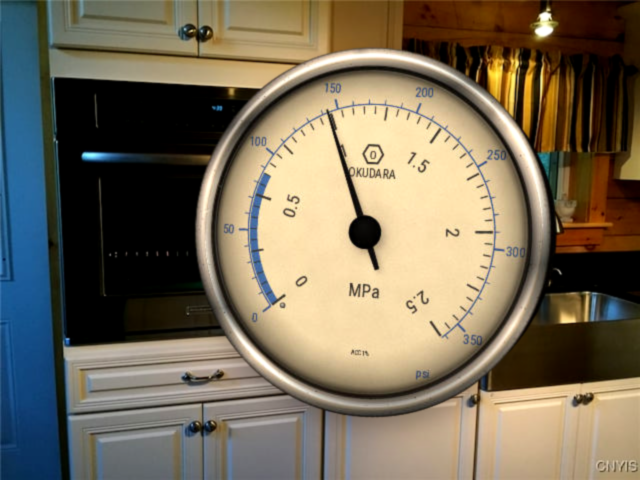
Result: 1 MPa
